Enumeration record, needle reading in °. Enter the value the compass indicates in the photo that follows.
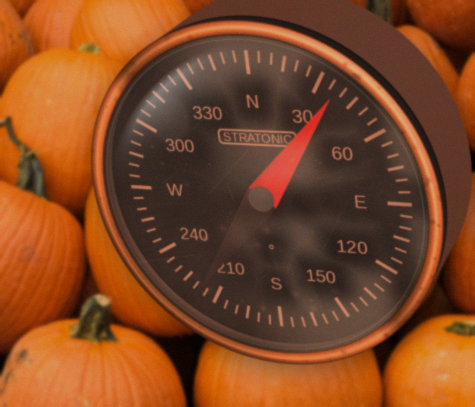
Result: 37.5 °
